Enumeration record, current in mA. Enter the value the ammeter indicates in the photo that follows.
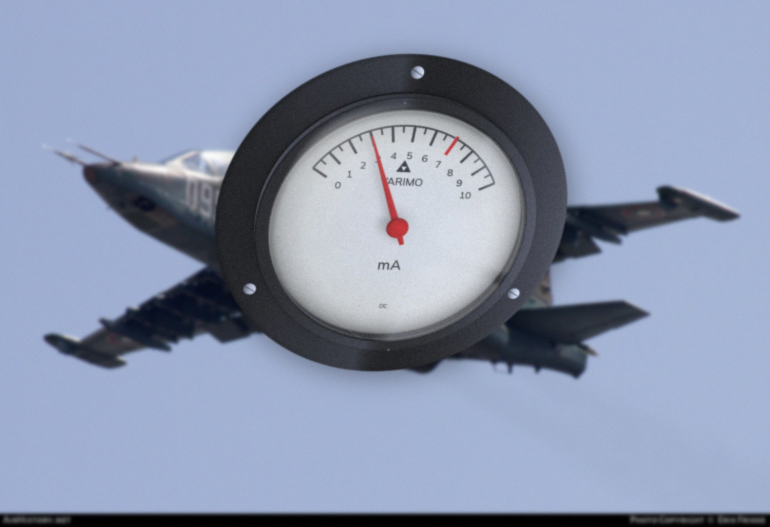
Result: 3 mA
